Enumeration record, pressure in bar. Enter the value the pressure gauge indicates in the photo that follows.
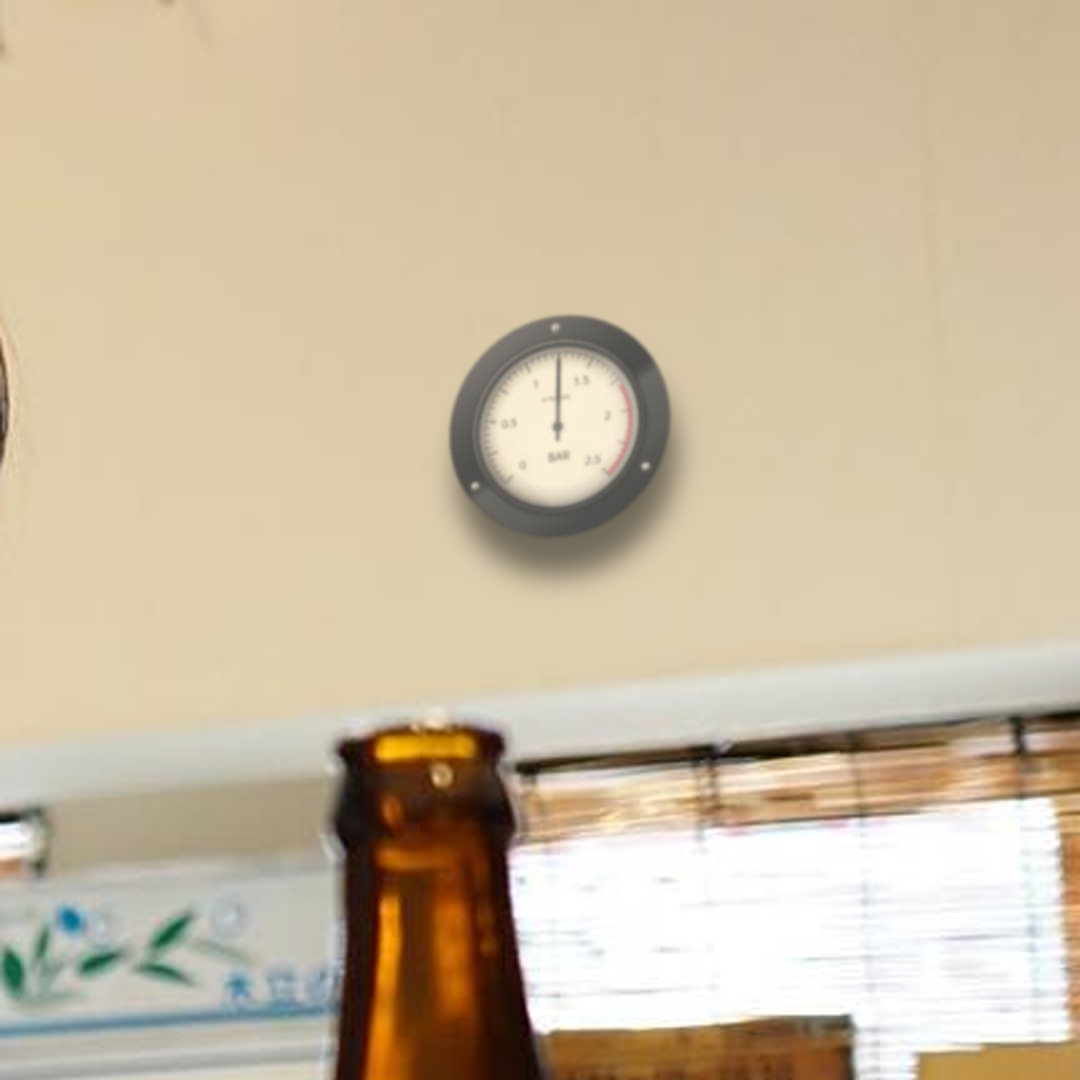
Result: 1.25 bar
